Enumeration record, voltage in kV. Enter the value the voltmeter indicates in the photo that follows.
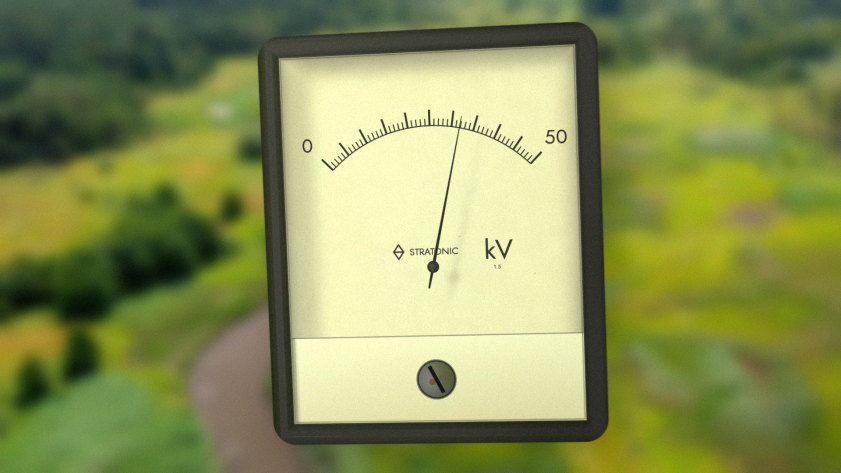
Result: 32 kV
